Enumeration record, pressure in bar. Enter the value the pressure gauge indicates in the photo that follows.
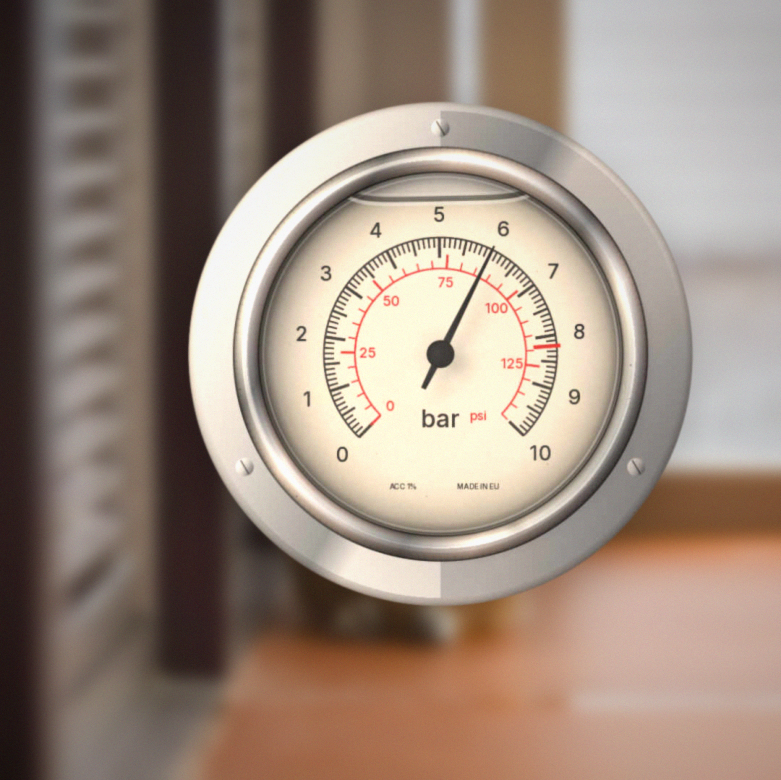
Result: 6 bar
